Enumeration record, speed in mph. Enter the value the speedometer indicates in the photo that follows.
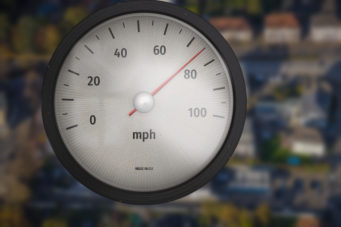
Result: 75 mph
